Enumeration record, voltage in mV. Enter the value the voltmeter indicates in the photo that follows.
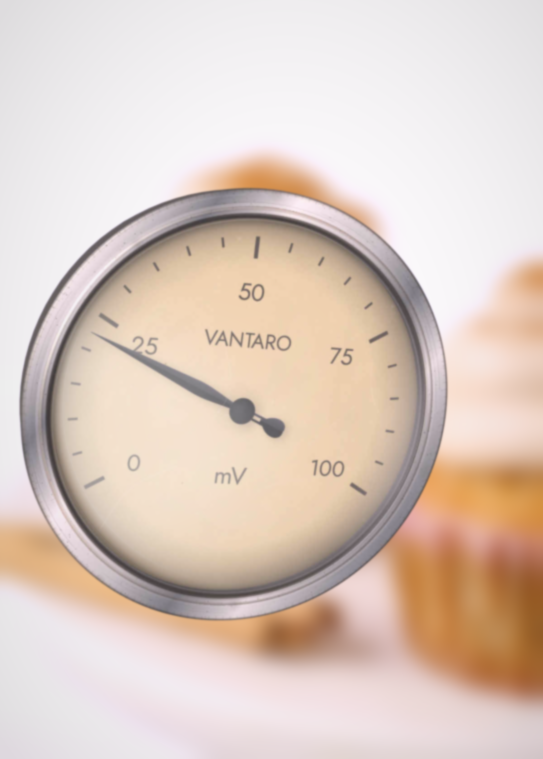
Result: 22.5 mV
